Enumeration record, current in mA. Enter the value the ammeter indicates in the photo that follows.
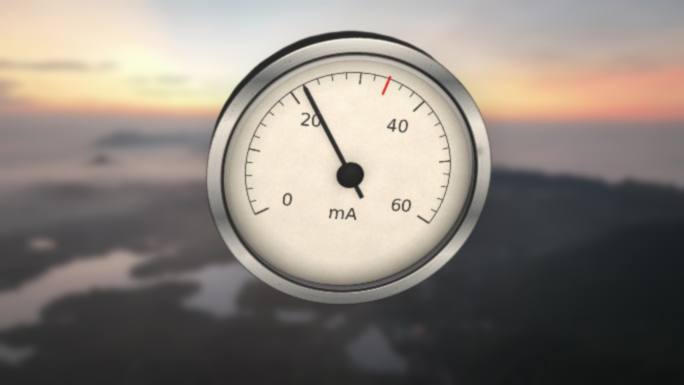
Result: 22 mA
